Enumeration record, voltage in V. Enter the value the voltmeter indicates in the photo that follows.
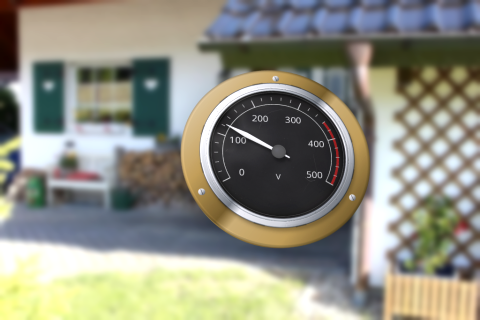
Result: 120 V
